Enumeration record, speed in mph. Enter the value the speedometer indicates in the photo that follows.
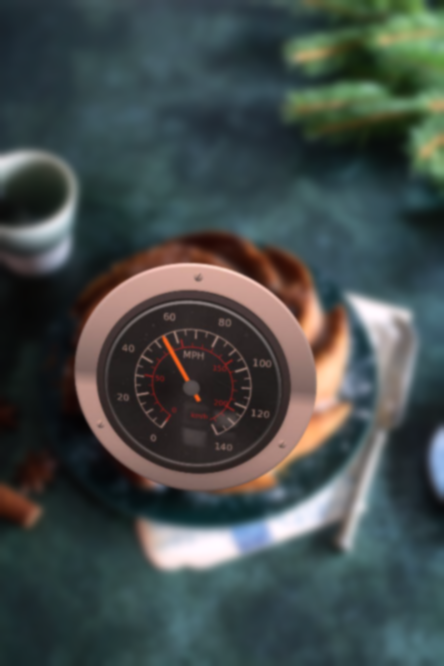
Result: 55 mph
